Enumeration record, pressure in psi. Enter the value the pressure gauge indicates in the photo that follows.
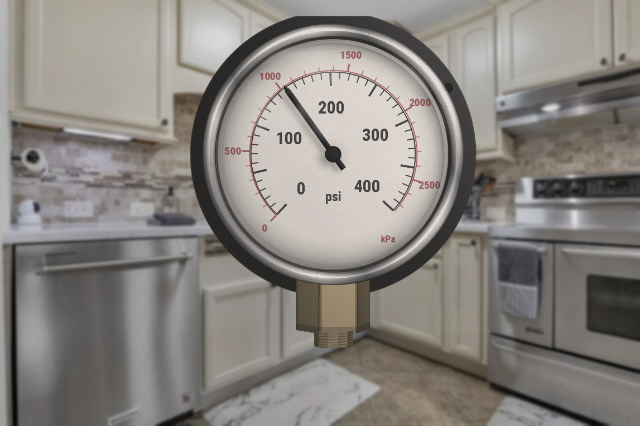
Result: 150 psi
